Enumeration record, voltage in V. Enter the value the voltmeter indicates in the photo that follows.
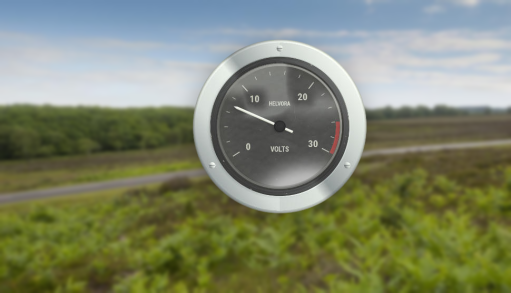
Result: 7 V
